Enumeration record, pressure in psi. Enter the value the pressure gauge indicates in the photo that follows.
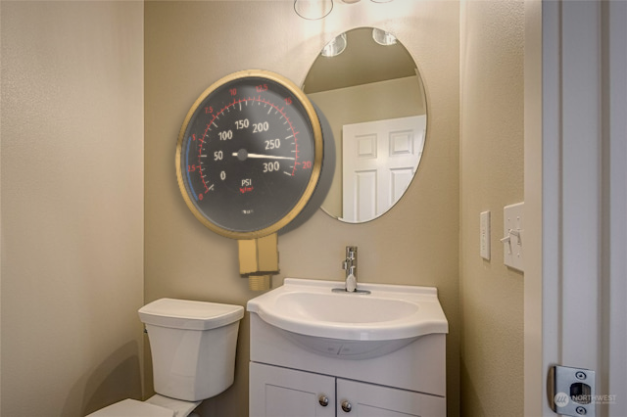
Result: 280 psi
